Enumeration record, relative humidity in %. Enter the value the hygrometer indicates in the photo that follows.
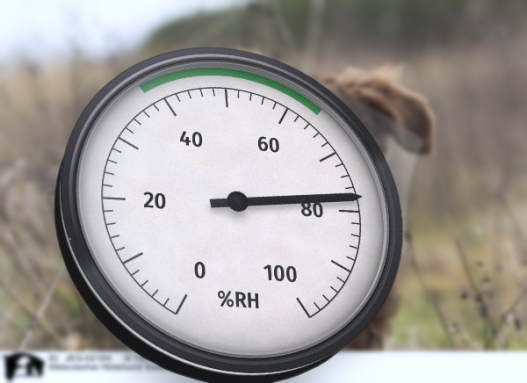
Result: 78 %
